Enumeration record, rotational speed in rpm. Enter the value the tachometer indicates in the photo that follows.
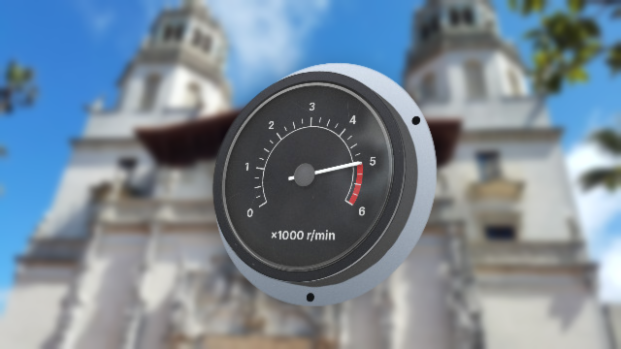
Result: 5000 rpm
